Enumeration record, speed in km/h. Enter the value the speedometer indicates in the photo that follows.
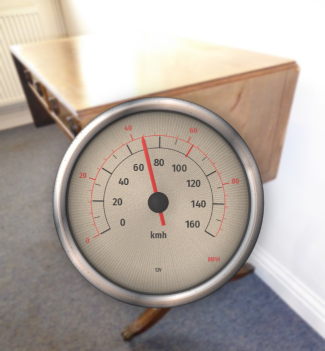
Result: 70 km/h
